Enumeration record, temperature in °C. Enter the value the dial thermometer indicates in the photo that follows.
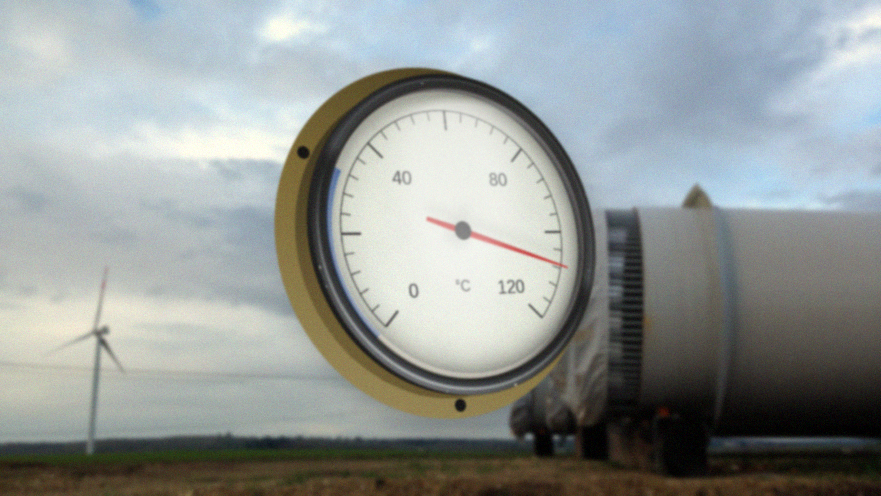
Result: 108 °C
